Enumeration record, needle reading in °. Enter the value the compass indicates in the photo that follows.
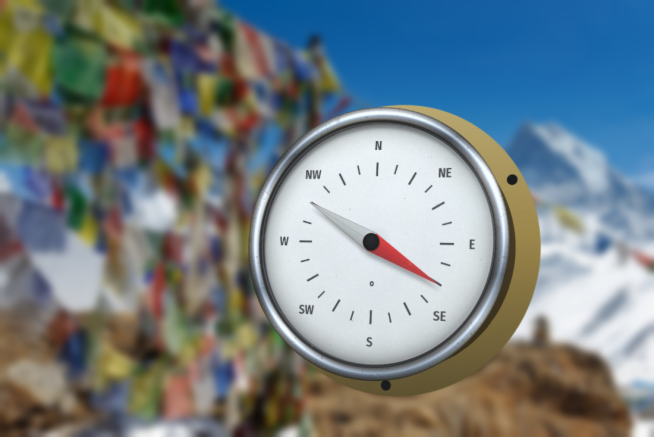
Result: 120 °
